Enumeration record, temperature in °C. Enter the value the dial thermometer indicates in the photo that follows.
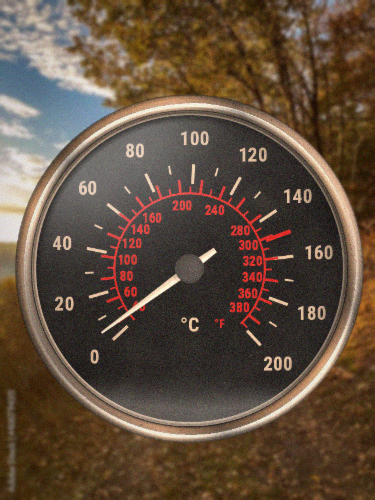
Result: 5 °C
